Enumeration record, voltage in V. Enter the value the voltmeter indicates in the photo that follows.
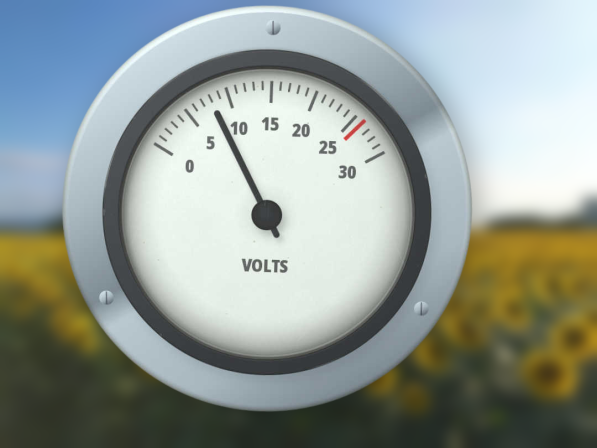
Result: 8 V
